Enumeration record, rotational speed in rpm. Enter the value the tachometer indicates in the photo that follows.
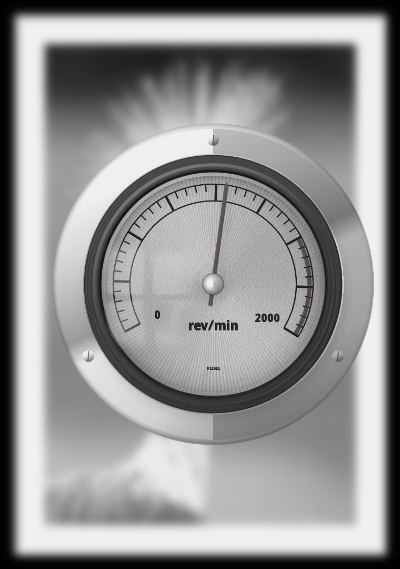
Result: 1050 rpm
